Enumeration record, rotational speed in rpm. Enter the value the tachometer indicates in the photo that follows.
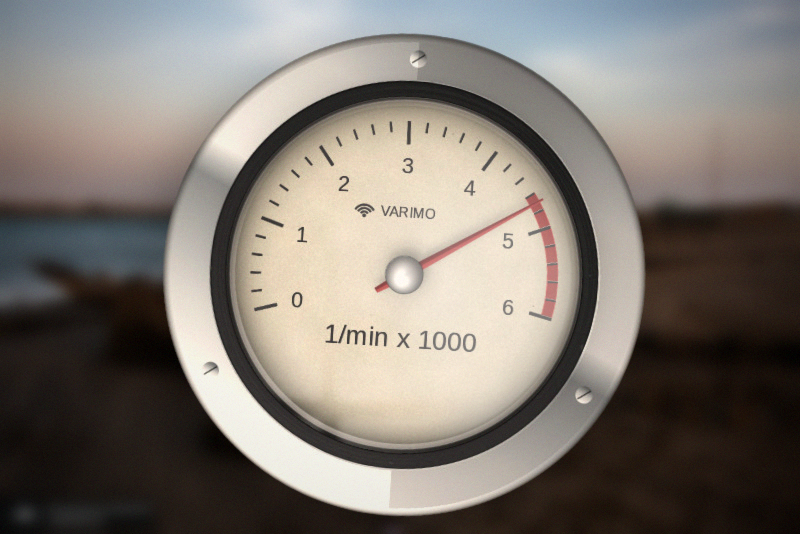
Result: 4700 rpm
